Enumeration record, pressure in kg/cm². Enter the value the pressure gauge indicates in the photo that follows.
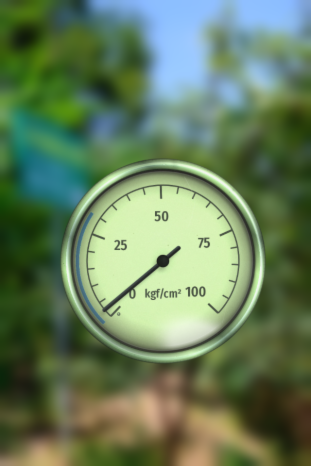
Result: 2.5 kg/cm²
